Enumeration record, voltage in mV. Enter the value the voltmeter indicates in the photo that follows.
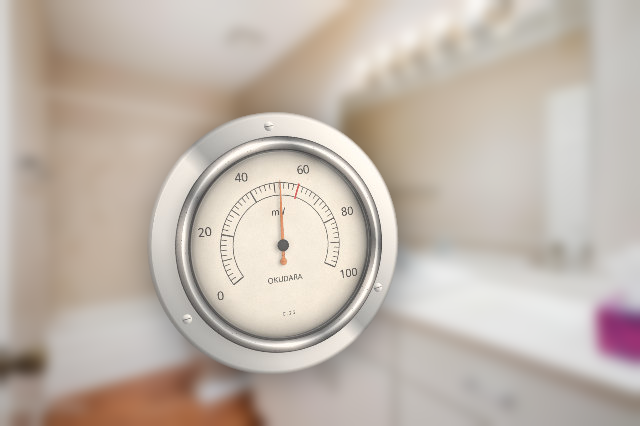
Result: 52 mV
